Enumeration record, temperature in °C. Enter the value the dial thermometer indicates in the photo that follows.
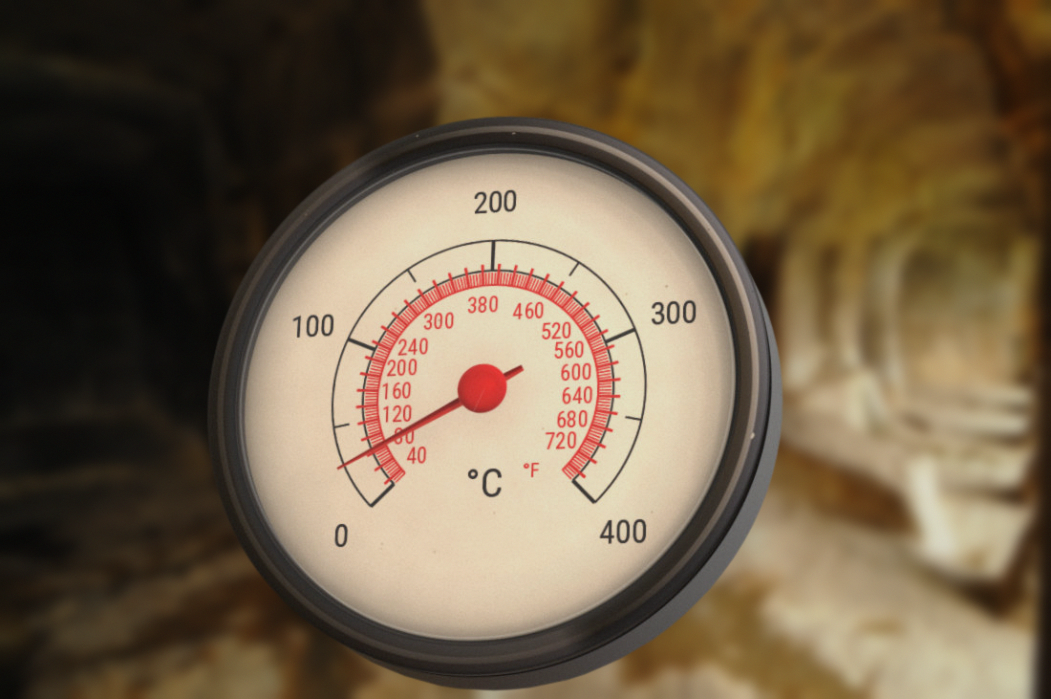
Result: 25 °C
